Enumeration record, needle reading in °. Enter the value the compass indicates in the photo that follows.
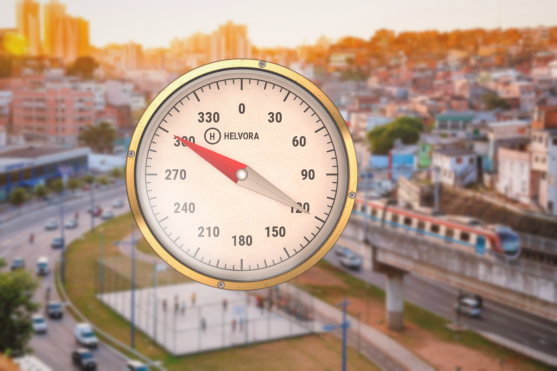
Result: 300 °
